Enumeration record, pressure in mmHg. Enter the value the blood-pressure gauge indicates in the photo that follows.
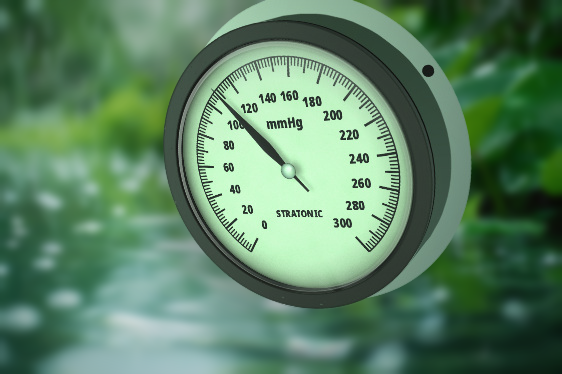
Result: 110 mmHg
